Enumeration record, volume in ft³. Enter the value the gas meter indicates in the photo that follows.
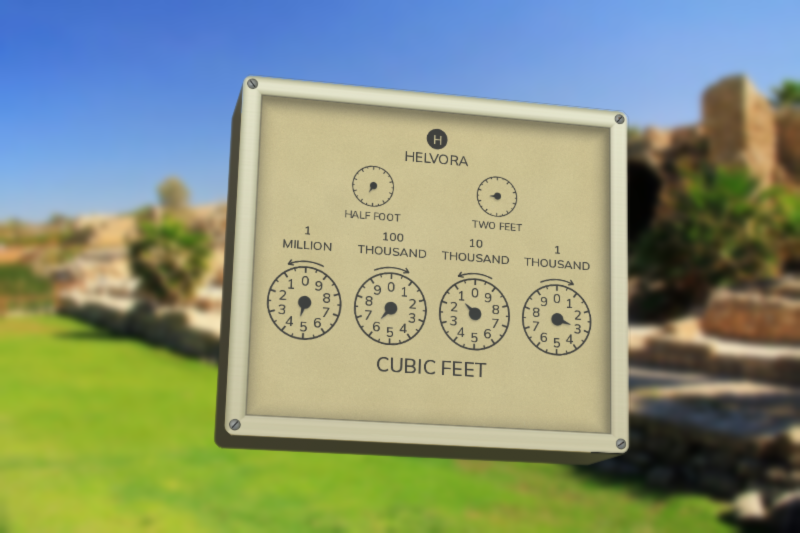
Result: 461300 ft³
